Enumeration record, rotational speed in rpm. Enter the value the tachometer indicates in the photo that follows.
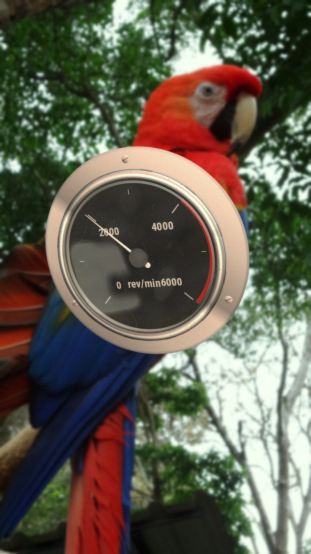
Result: 2000 rpm
